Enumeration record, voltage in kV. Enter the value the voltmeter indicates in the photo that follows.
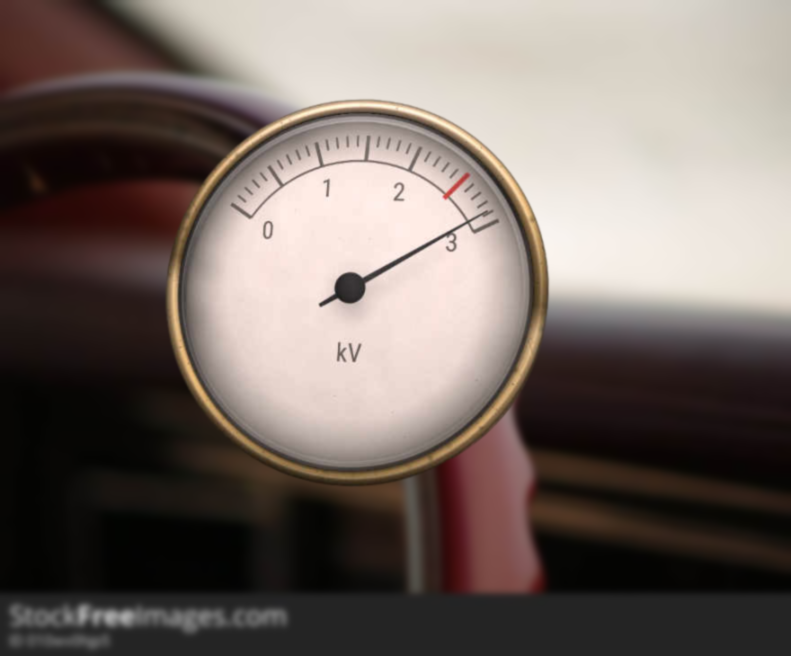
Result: 2.9 kV
